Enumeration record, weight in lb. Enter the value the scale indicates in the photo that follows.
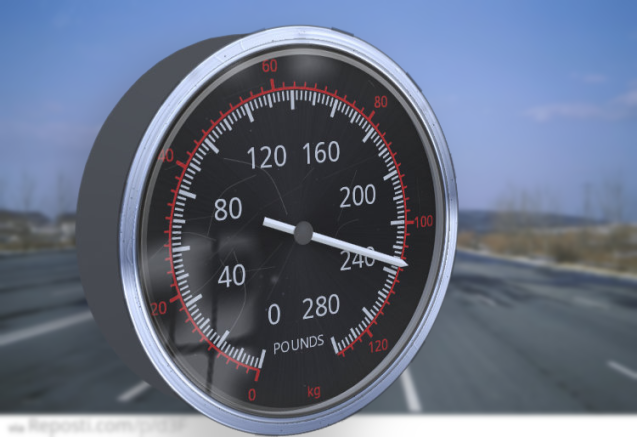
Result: 236 lb
